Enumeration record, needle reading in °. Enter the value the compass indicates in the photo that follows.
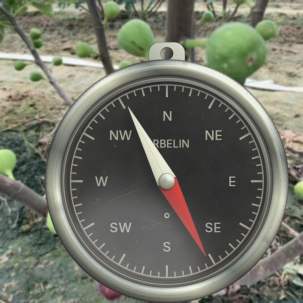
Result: 152.5 °
